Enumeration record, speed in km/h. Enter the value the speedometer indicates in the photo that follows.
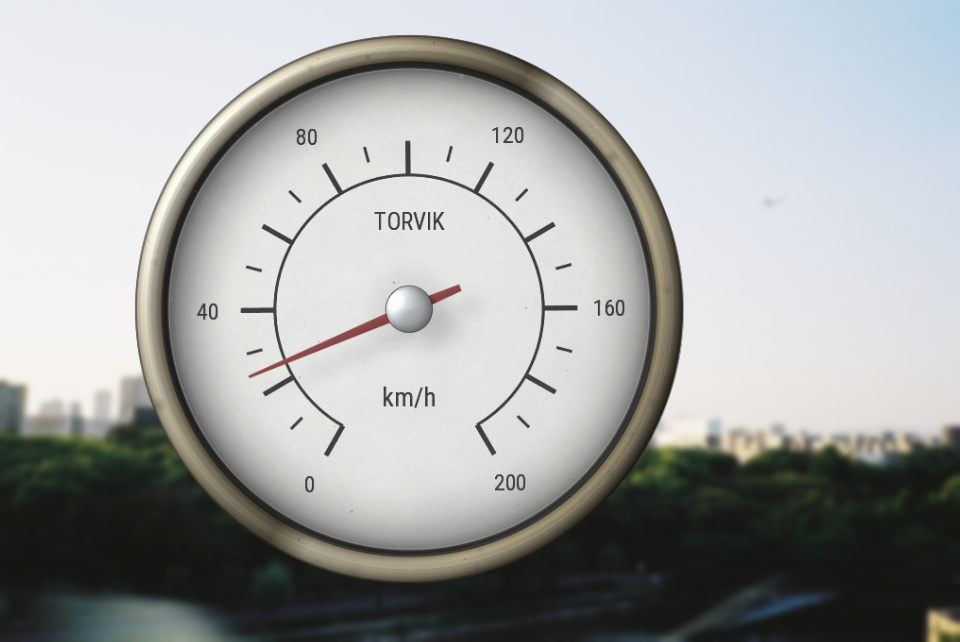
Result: 25 km/h
